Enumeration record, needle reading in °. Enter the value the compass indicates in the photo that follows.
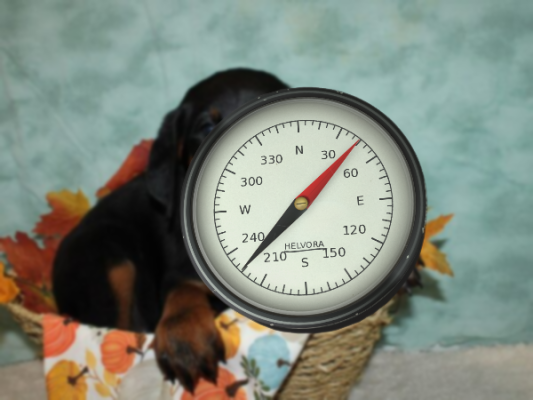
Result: 45 °
